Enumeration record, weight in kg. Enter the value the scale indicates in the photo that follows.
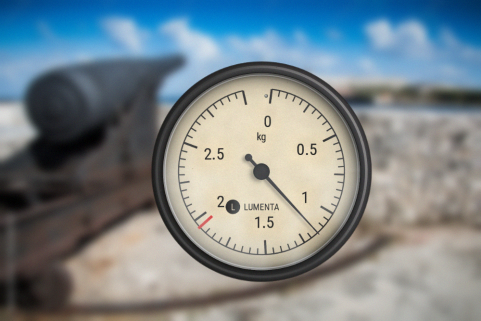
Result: 1.15 kg
